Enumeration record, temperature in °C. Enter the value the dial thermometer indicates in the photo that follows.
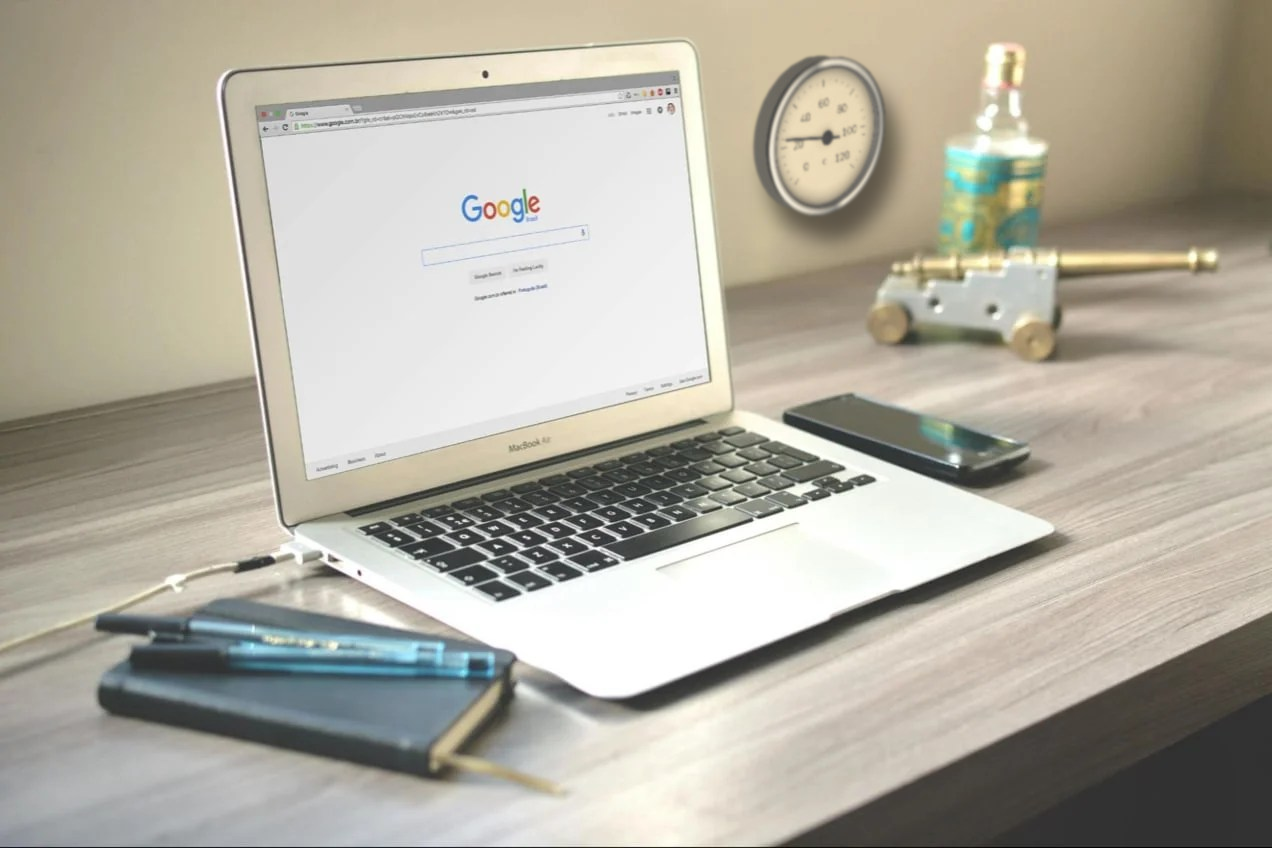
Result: 24 °C
